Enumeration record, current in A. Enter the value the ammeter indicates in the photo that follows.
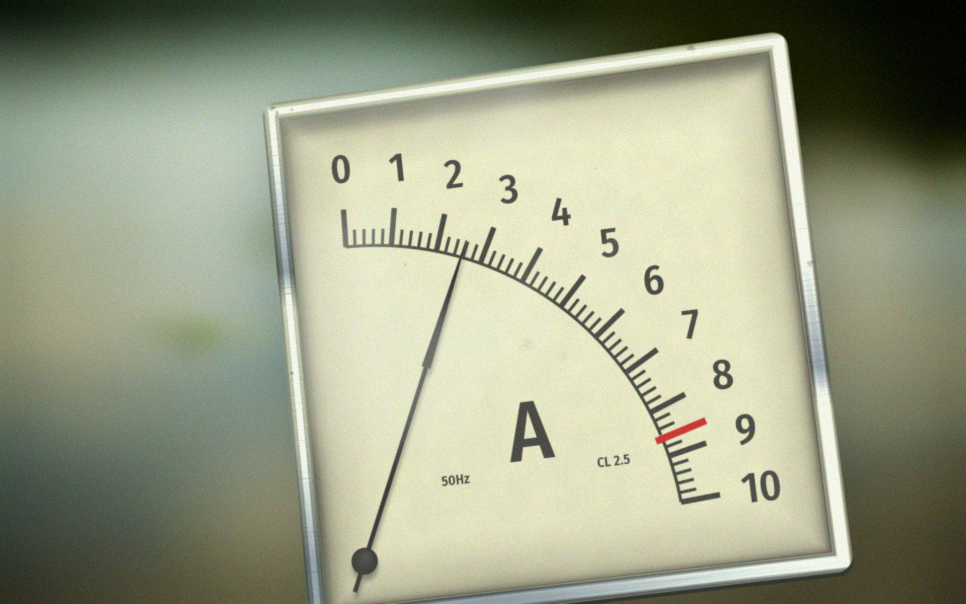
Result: 2.6 A
